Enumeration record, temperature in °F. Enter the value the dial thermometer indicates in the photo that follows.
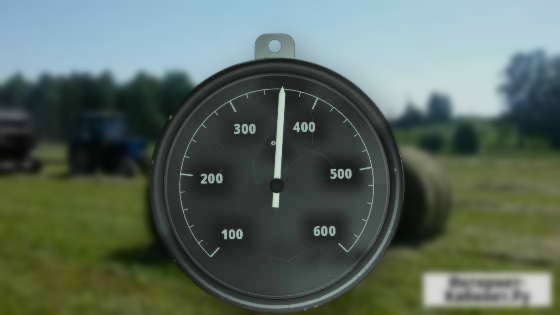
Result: 360 °F
